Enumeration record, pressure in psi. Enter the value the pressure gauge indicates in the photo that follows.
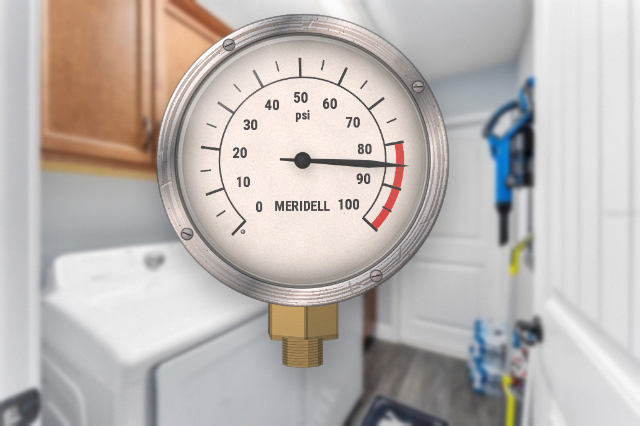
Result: 85 psi
